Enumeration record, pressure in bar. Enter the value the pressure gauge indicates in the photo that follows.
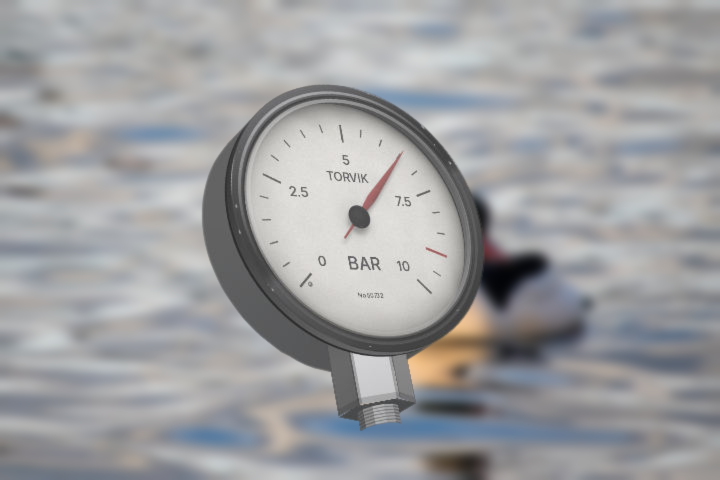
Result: 6.5 bar
